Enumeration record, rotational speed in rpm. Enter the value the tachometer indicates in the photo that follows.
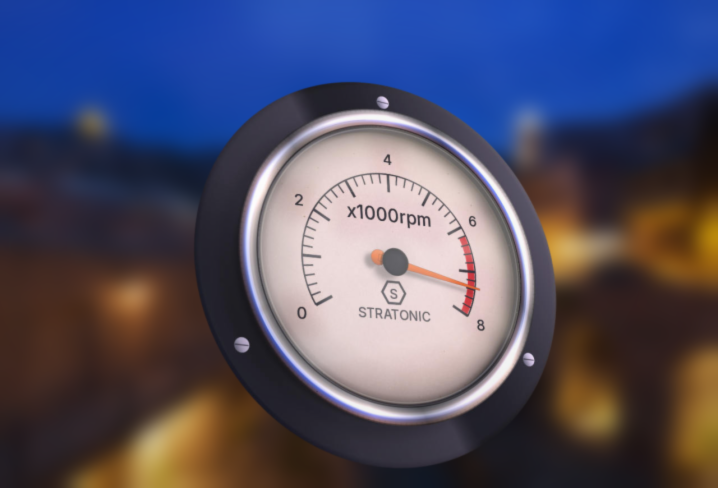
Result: 7400 rpm
